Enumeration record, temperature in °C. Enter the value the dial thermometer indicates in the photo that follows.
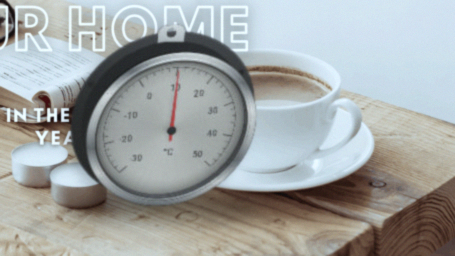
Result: 10 °C
